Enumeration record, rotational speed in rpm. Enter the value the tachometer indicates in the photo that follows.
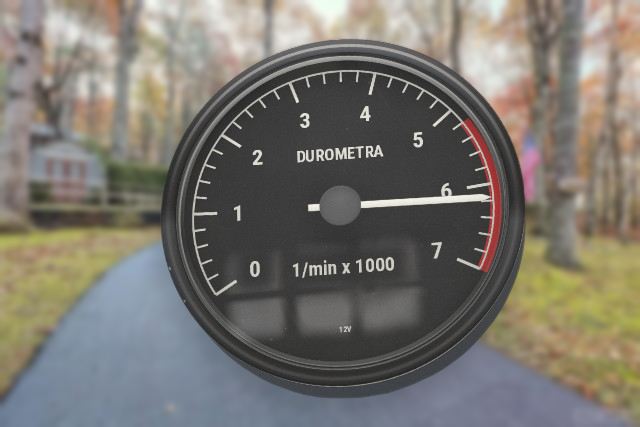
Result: 6200 rpm
